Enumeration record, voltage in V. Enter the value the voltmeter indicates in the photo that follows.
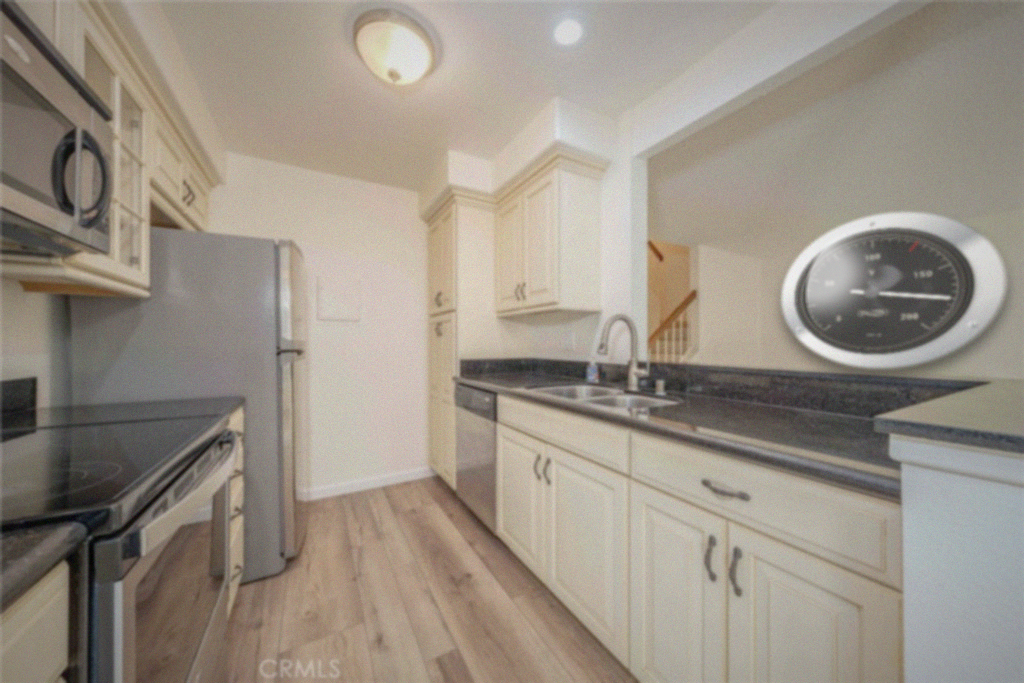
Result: 175 V
